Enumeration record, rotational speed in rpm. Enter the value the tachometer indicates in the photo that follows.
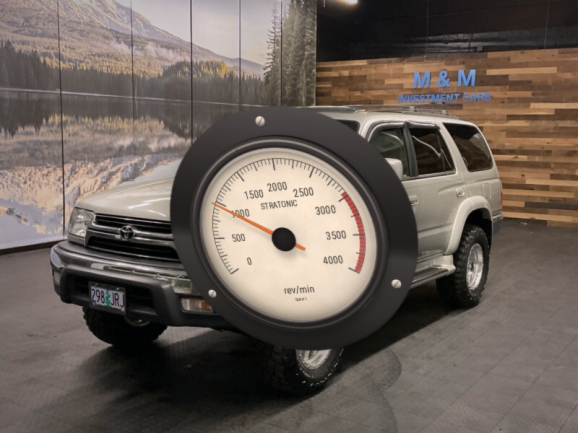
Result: 1000 rpm
